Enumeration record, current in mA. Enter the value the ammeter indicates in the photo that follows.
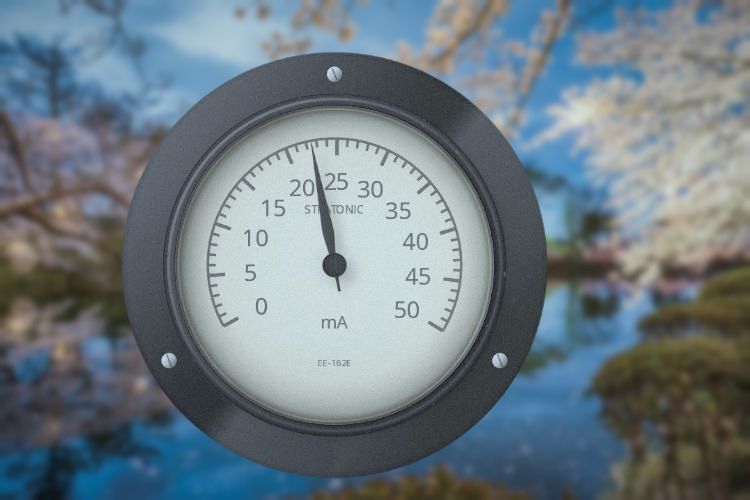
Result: 22.5 mA
